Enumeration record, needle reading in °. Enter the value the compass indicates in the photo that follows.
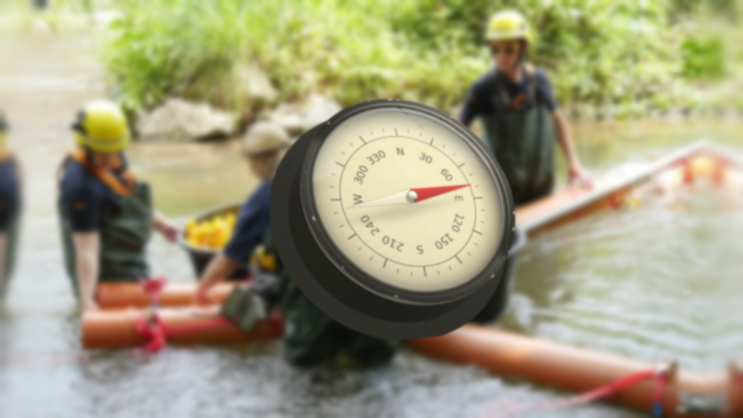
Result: 80 °
